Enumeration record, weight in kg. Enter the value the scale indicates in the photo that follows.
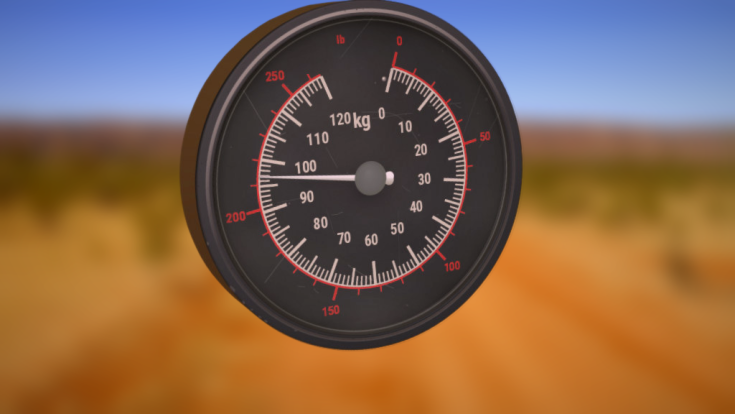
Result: 97 kg
